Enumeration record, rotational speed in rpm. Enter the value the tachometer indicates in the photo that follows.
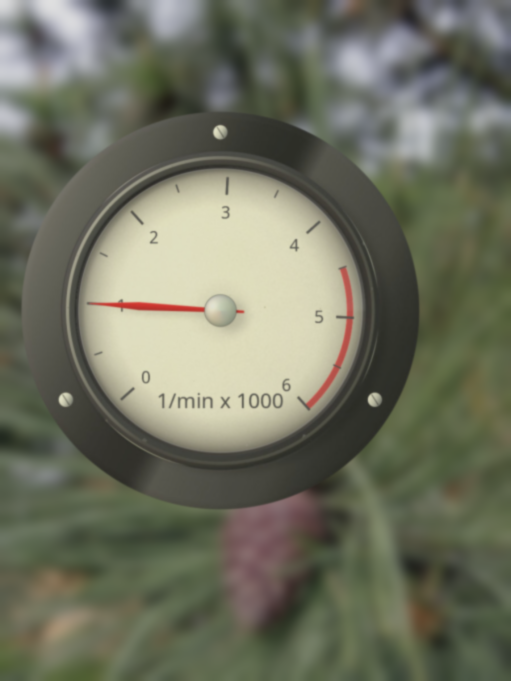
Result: 1000 rpm
